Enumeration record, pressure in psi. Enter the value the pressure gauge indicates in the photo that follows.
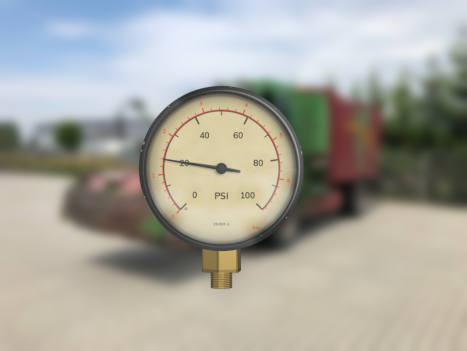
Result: 20 psi
